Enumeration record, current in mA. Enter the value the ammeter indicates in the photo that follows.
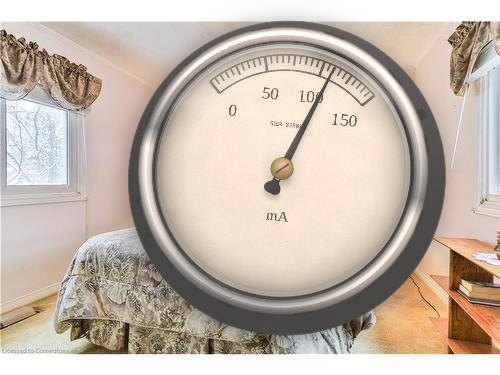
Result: 110 mA
